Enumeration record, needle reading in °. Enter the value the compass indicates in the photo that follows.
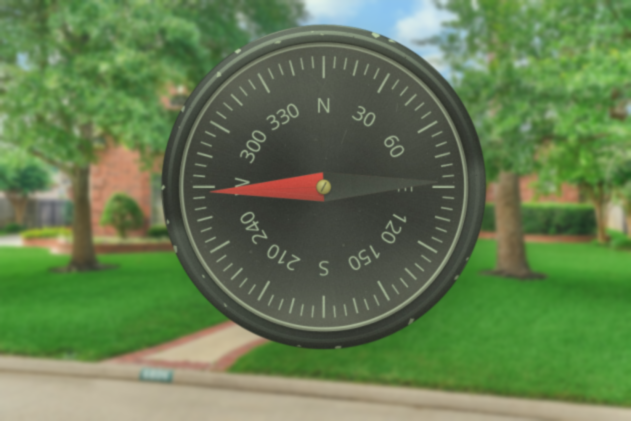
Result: 267.5 °
